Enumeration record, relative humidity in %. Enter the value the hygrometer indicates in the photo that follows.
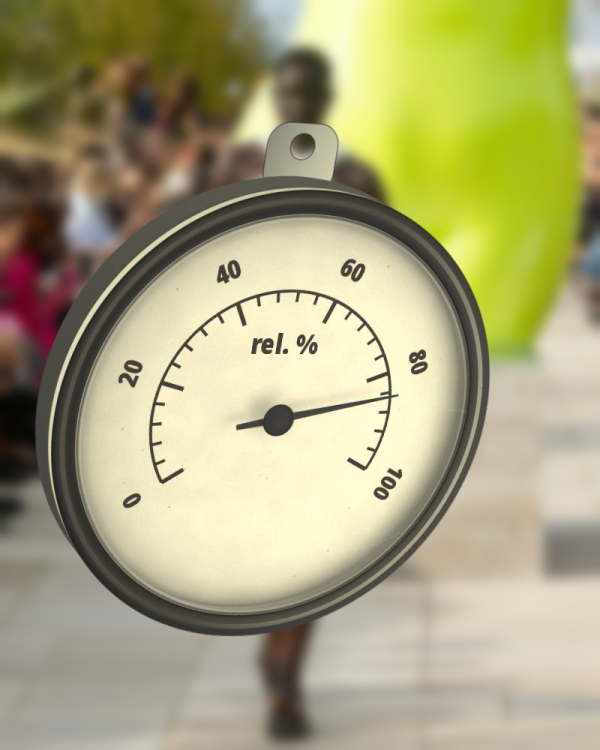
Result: 84 %
